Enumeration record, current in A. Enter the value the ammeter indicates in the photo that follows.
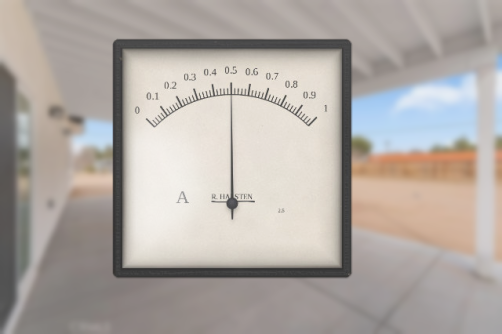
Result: 0.5 A
